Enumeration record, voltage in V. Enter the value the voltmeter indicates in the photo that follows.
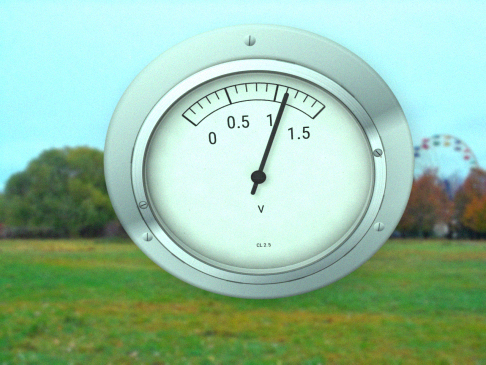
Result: 1.1 V
